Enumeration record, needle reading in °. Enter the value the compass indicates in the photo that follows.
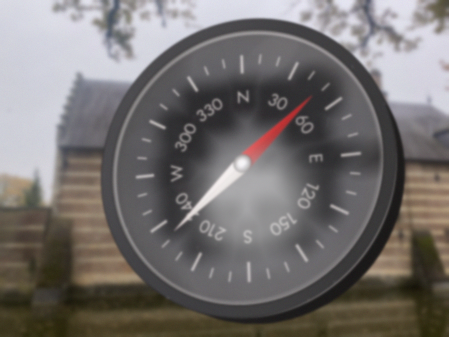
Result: 50 °
